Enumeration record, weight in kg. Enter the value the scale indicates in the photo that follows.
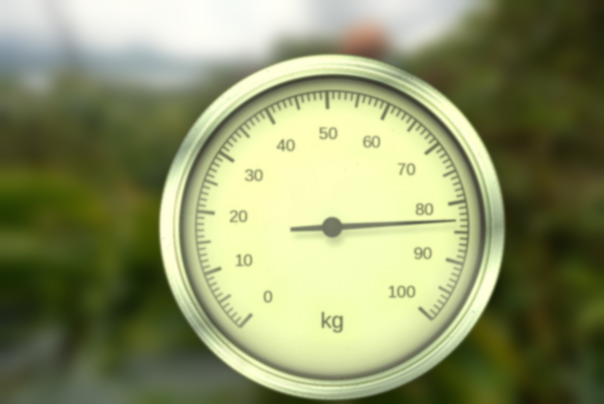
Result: 83 kg
